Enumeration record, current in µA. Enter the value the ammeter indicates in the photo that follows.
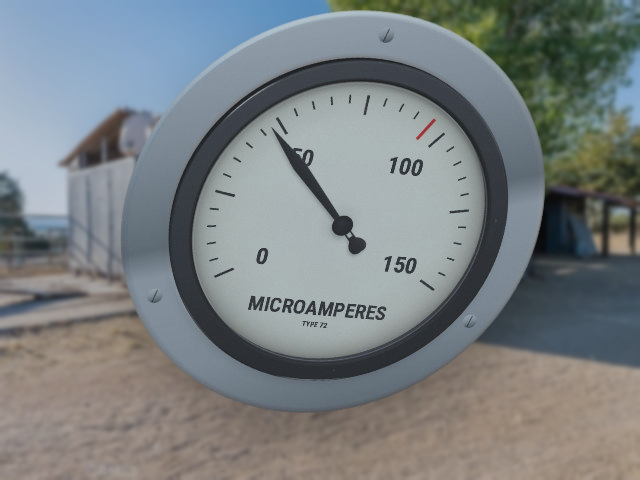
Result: 47.5 µA
